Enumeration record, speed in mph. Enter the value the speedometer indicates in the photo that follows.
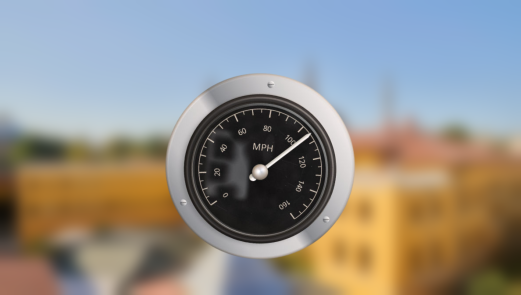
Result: 105 mph
